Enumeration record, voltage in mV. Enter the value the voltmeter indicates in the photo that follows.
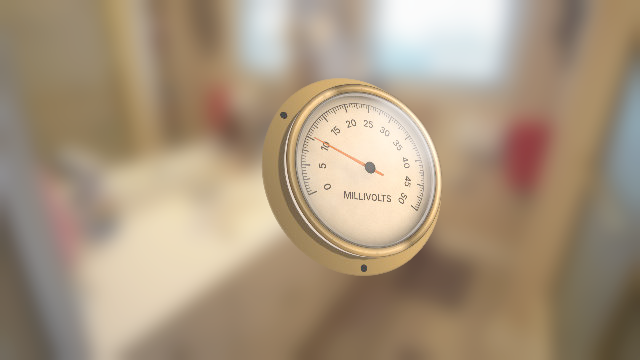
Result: 10 mV
